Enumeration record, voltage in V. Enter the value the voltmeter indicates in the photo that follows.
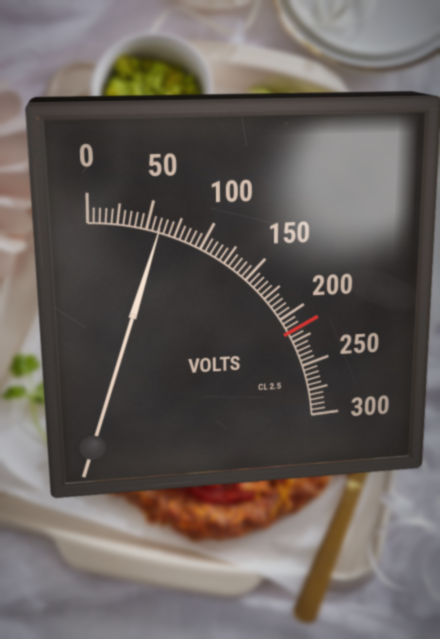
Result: 60 V
